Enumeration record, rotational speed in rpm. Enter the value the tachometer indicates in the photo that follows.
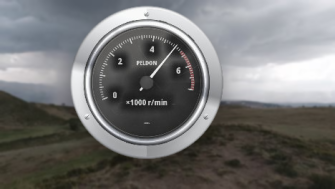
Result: 5000 rpm
